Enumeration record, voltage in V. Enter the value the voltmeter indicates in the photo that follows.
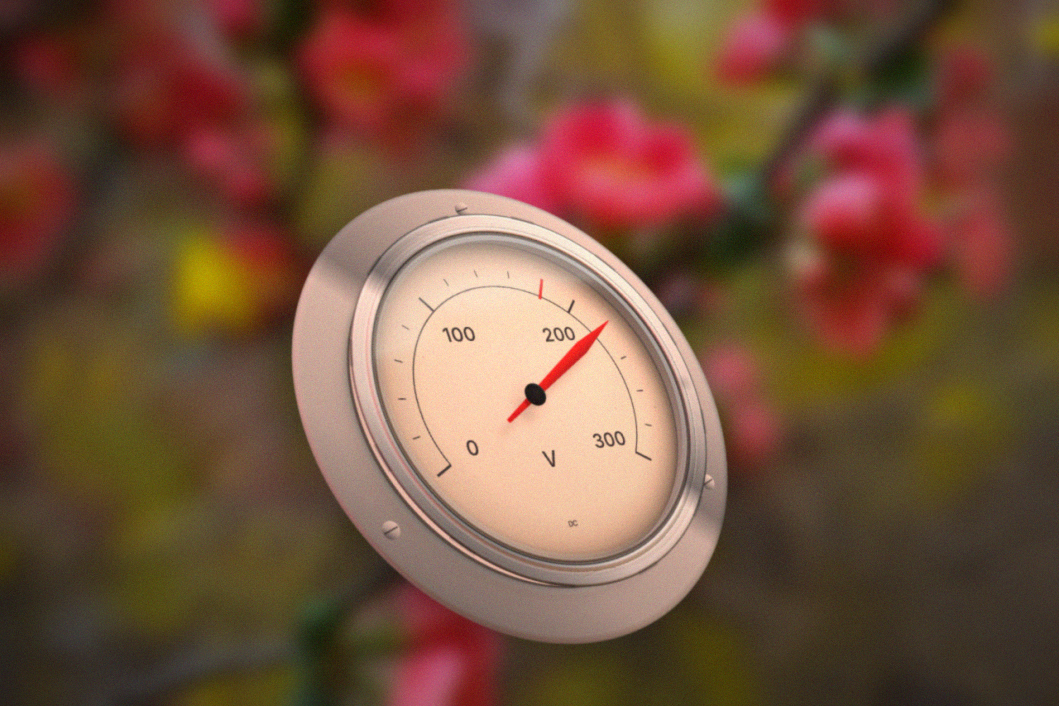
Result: 220 V
